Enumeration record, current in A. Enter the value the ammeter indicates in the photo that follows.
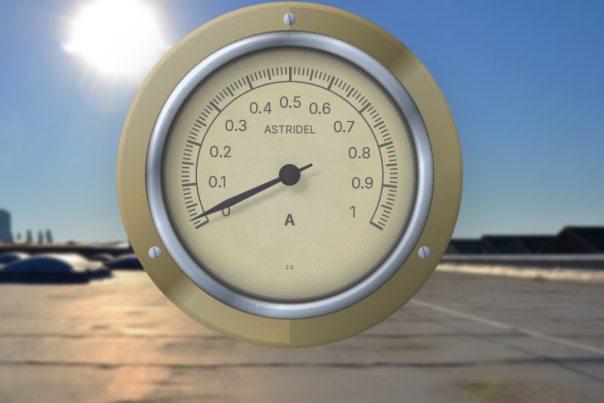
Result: 0.02 A
